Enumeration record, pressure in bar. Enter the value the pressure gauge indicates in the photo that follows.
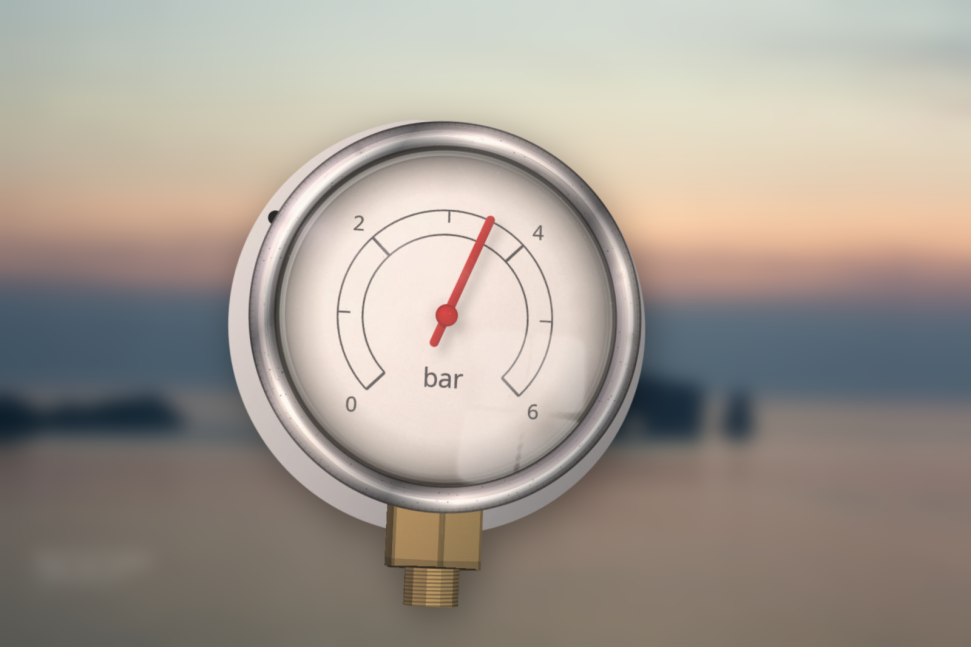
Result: 3.5 bar
